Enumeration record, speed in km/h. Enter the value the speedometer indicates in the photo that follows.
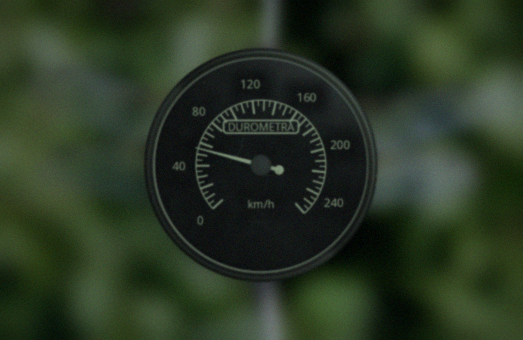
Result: 55 km/h
